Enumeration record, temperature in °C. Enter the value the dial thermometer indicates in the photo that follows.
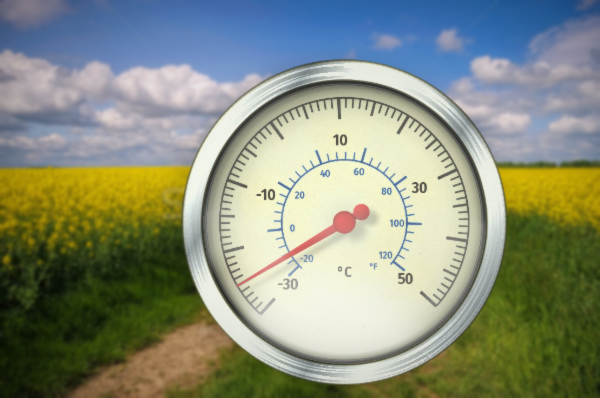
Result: -25 °C
